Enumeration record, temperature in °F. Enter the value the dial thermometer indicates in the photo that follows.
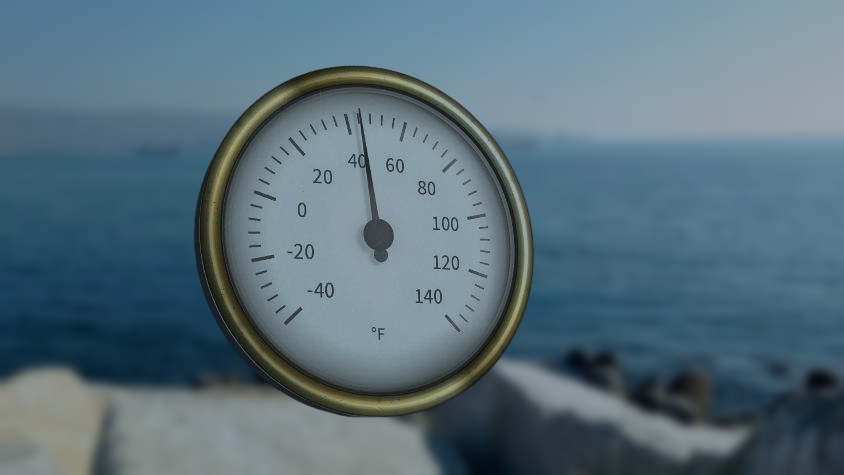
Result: 44 °F
